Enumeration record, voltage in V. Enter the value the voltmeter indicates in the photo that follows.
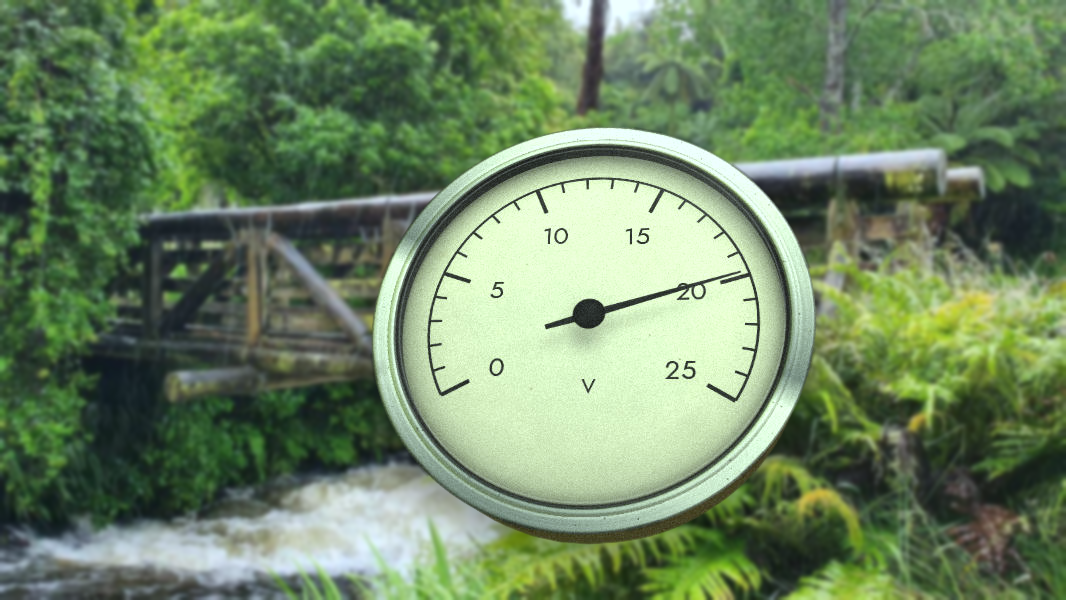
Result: 20 V
